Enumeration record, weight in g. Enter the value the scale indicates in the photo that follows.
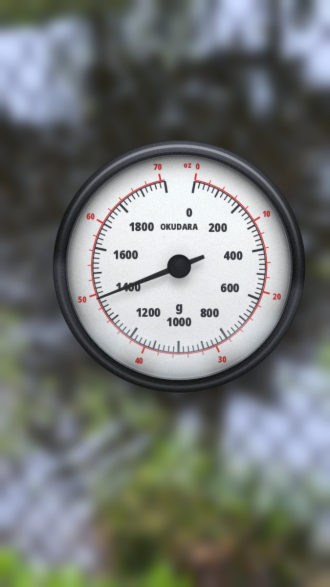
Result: 1400 g
